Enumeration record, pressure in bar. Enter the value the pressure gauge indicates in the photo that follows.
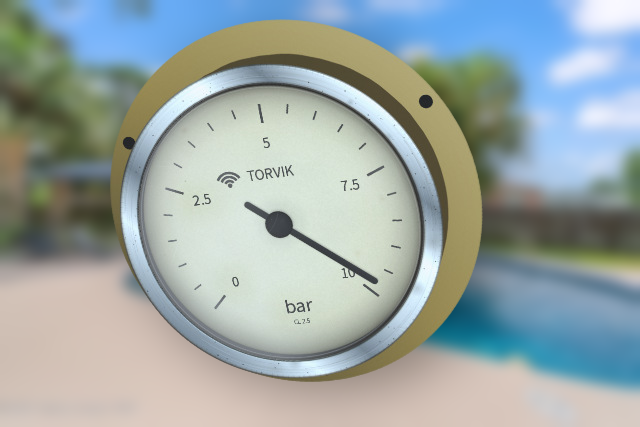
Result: 9.75 bar
